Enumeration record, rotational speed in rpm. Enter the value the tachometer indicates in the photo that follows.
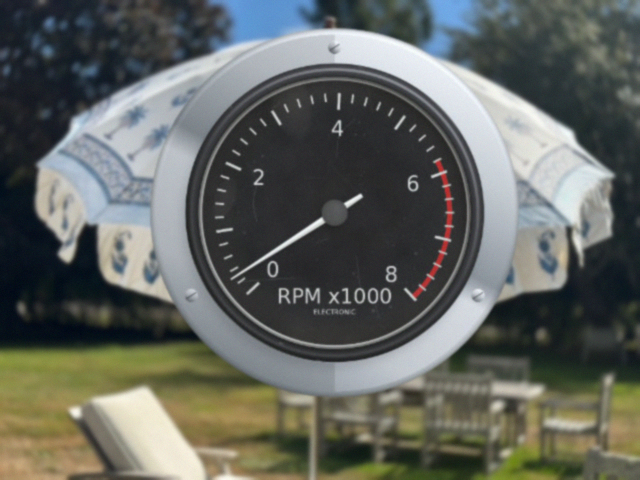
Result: 300 rpm
